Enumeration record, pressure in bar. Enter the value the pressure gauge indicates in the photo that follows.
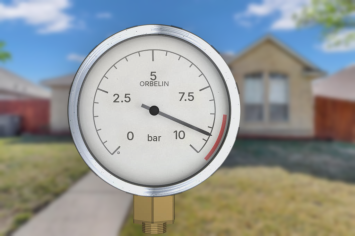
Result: 9.25 bar
